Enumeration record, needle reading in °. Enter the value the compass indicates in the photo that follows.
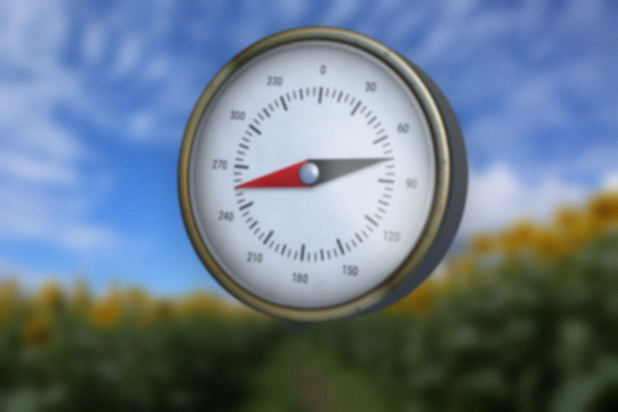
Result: 255 °
